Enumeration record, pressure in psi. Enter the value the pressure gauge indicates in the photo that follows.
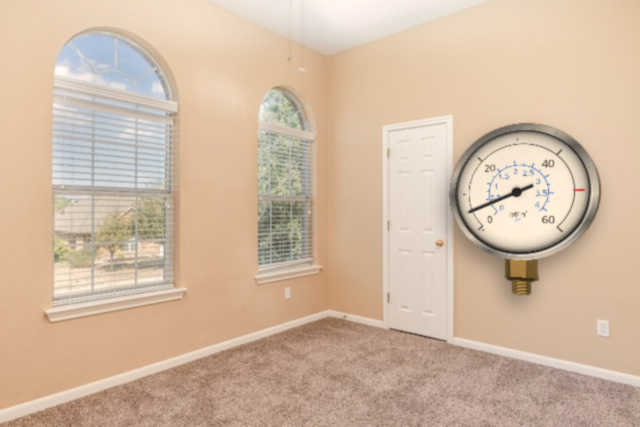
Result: 5 psi
